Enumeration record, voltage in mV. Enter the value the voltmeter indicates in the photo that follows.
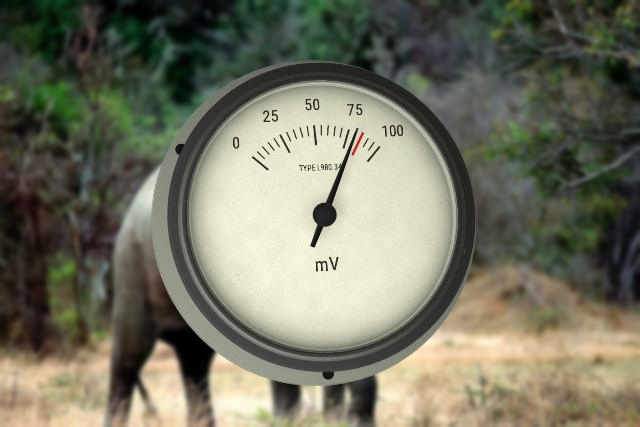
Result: 80 mV
